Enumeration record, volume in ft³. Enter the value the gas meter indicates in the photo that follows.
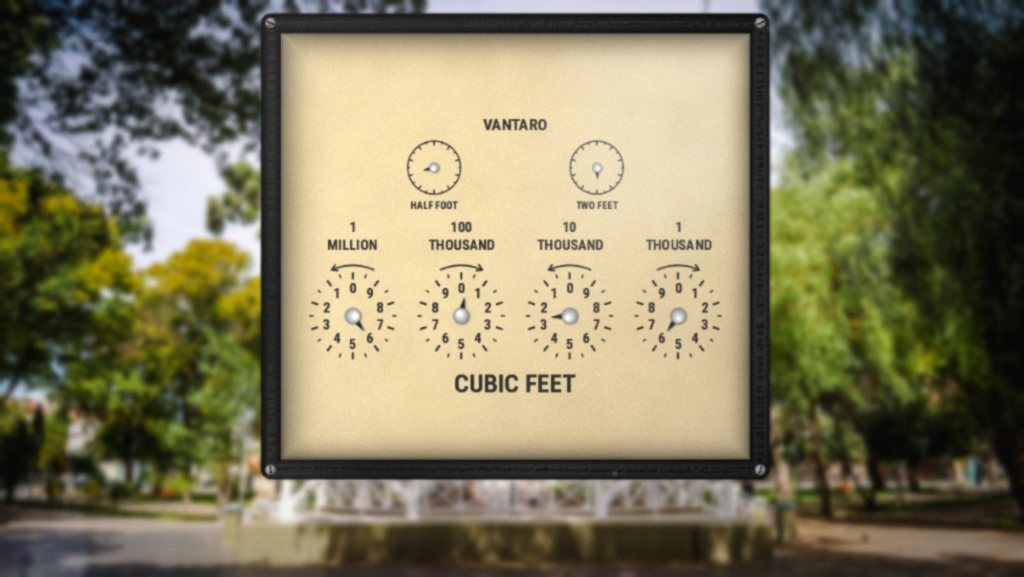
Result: 602600 ft³
